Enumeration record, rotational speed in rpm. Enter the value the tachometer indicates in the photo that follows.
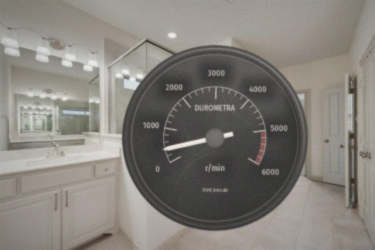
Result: 400 rpm
